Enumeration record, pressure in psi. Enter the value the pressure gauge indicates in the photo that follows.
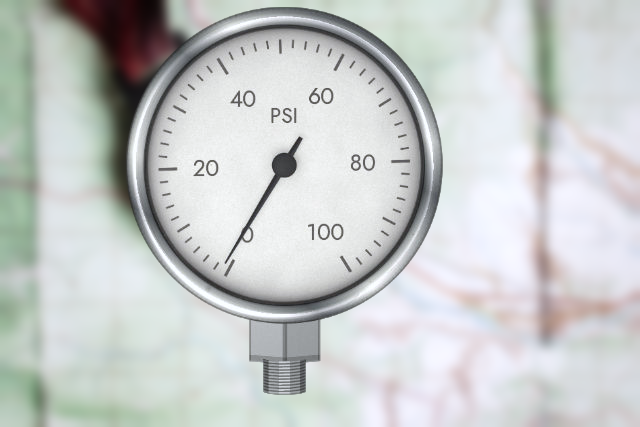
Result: 1 psi
